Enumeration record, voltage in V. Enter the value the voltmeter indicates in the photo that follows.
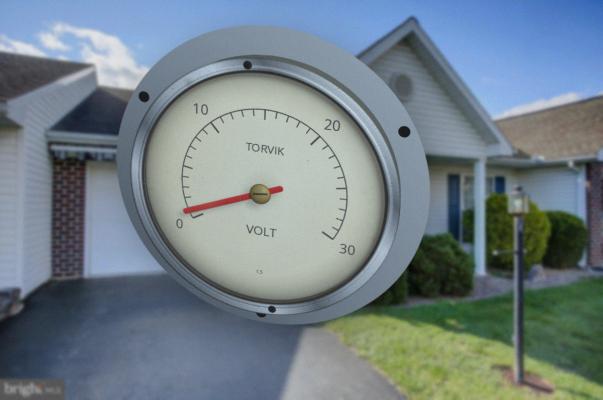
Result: 1 V
